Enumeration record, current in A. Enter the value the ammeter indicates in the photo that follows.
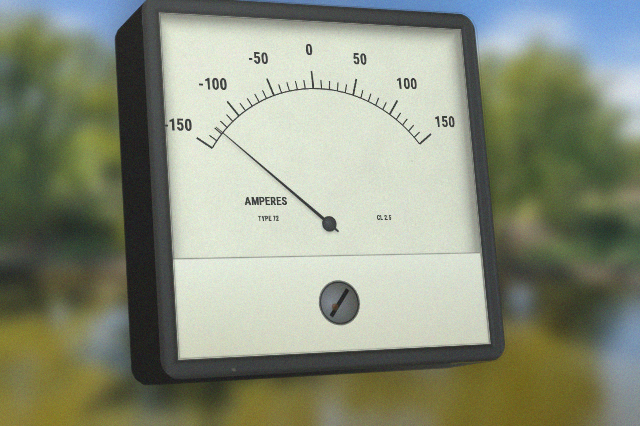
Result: -130 A
